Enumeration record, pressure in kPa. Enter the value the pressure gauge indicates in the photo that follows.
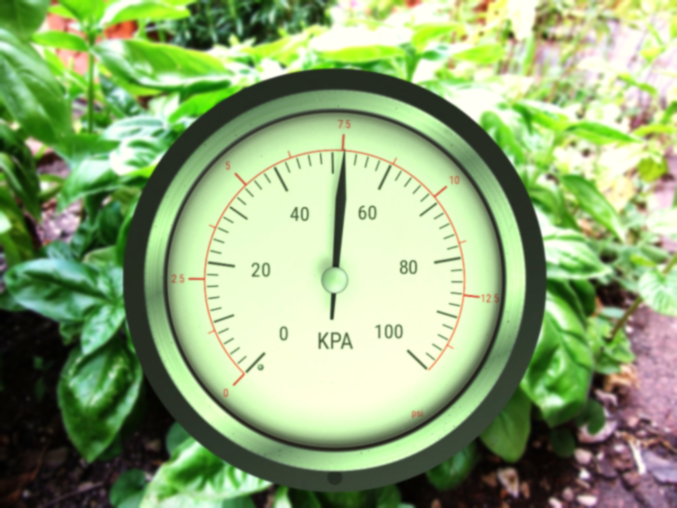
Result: 52 kPa
